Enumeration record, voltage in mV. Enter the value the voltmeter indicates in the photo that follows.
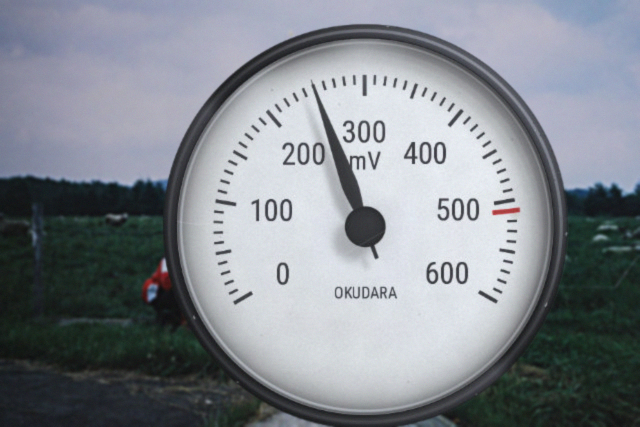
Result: 250 mV
